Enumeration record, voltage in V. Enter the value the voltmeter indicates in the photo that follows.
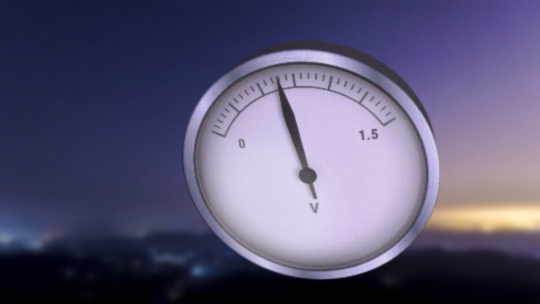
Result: 0.65 V
